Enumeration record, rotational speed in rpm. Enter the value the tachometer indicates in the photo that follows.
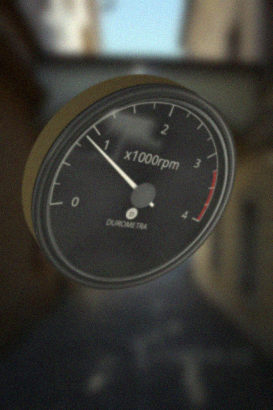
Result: 875 rpm
